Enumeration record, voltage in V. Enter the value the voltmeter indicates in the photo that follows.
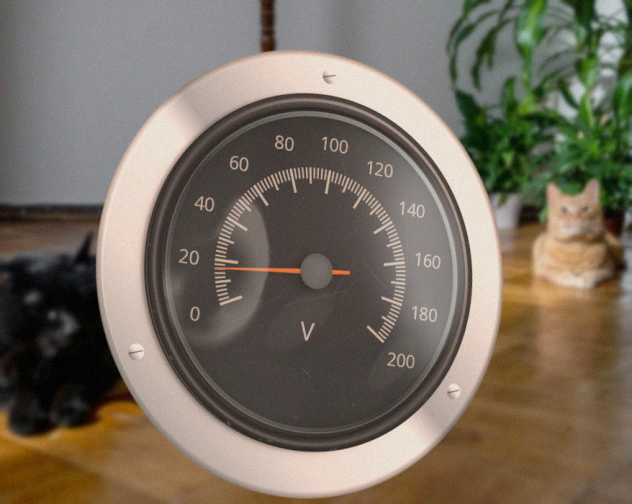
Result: 16 V
